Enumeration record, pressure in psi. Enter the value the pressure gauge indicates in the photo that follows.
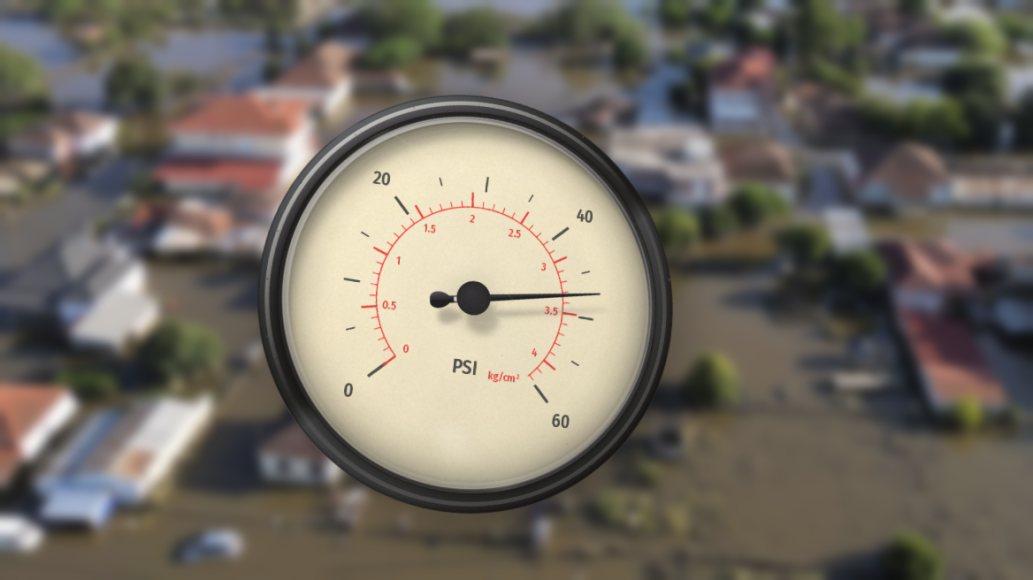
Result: 47.5 psi
